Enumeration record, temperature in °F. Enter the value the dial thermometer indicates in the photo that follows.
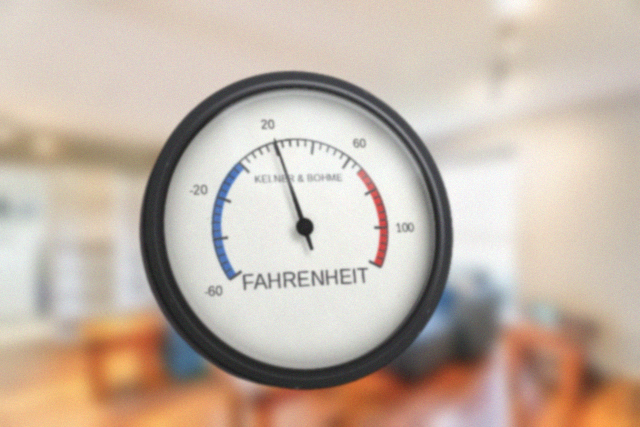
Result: 20 °F
